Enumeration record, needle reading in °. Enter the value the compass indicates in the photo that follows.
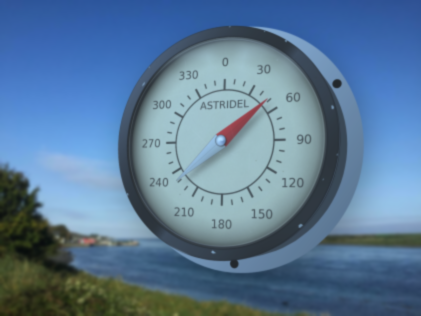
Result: 50 °
